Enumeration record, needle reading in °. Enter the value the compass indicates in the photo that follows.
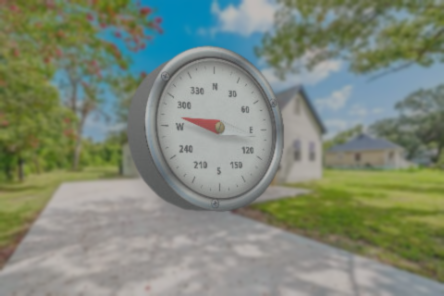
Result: 280 °
